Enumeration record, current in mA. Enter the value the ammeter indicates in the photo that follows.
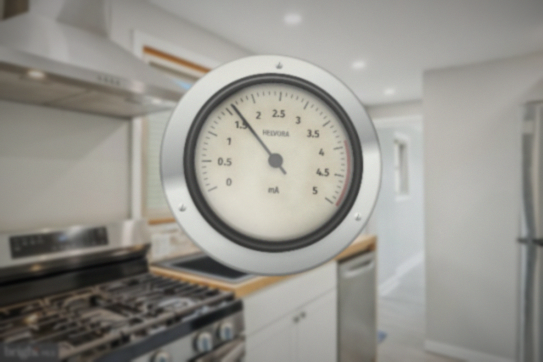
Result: 1.6 mA
